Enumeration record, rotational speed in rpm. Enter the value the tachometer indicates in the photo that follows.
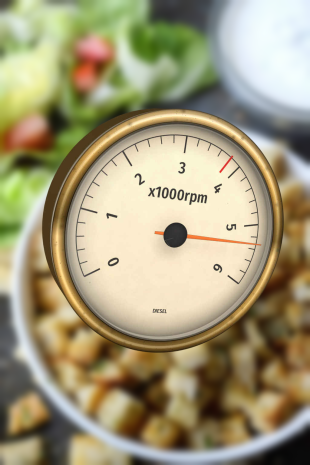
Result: 5300 rpm
